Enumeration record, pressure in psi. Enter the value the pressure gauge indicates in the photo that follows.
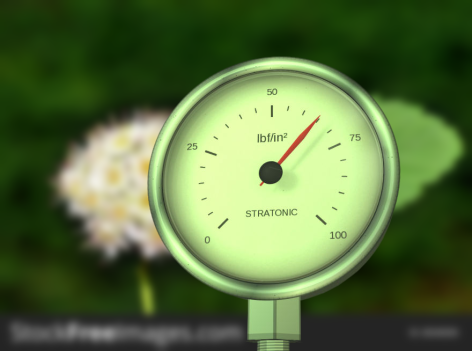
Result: 65 psi
